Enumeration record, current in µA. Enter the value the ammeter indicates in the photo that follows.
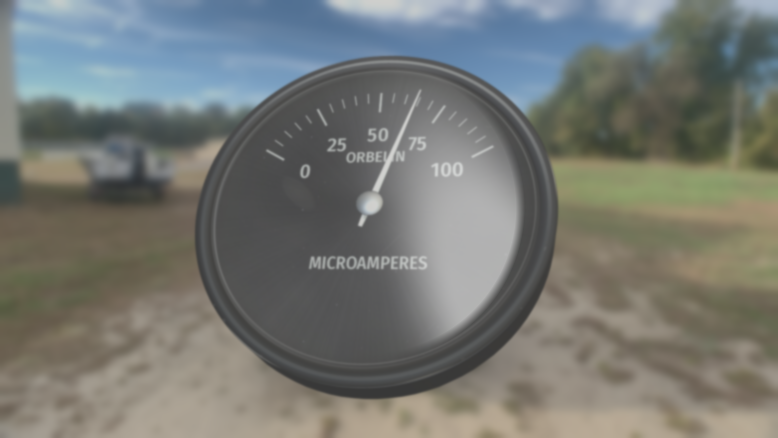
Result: 65 µA
